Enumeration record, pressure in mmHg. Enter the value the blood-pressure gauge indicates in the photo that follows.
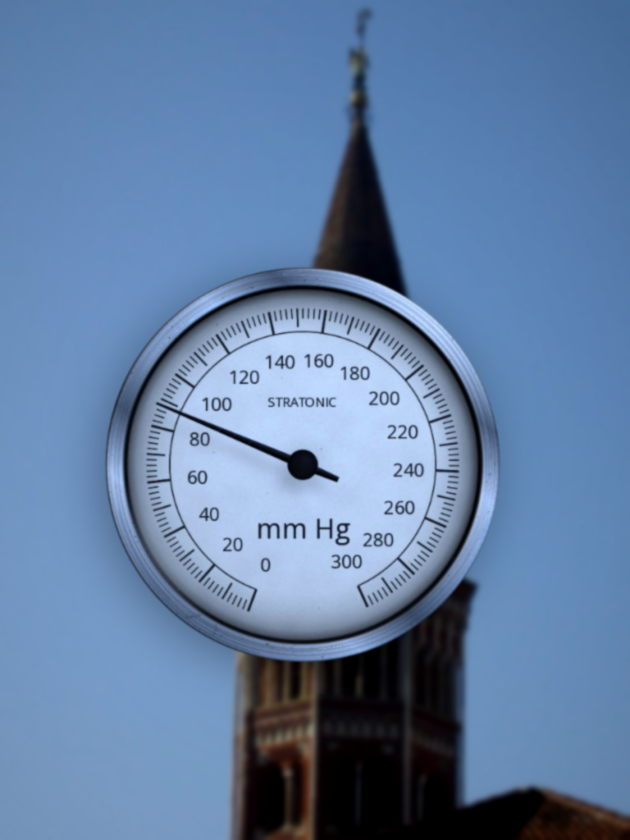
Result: 88 mmHg
